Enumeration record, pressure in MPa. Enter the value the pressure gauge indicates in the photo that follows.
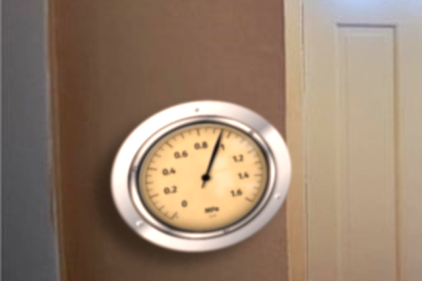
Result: 0.95 MPa
